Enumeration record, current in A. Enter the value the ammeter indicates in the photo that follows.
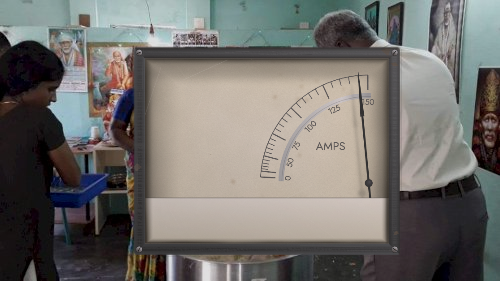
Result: 145 A
